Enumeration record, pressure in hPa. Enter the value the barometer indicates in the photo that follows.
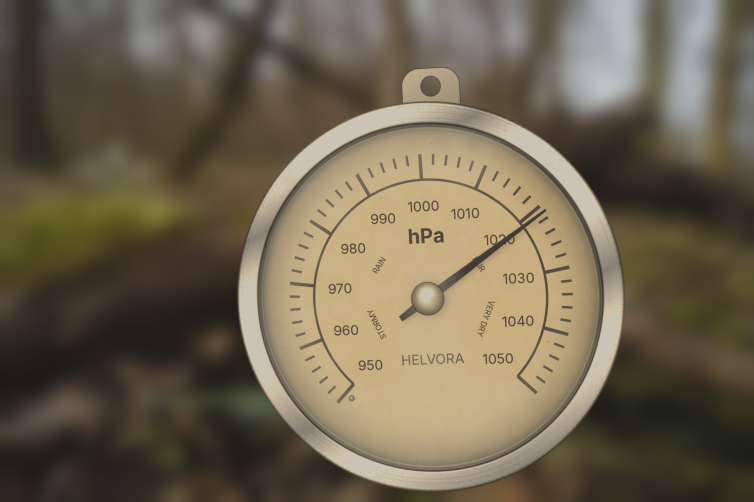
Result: 1021 hPa
